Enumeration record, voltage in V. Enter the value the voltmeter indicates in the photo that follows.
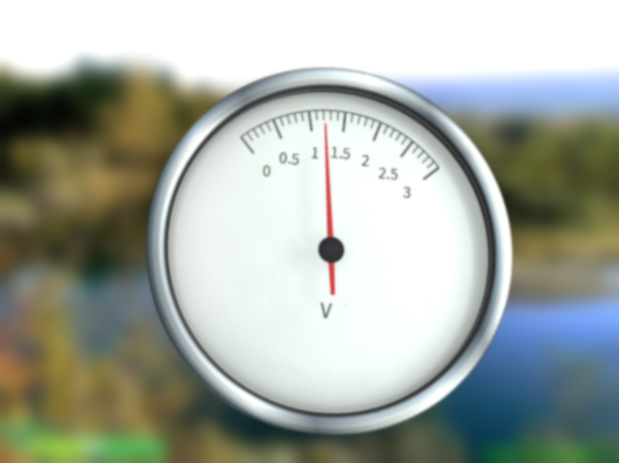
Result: 1.2 V
